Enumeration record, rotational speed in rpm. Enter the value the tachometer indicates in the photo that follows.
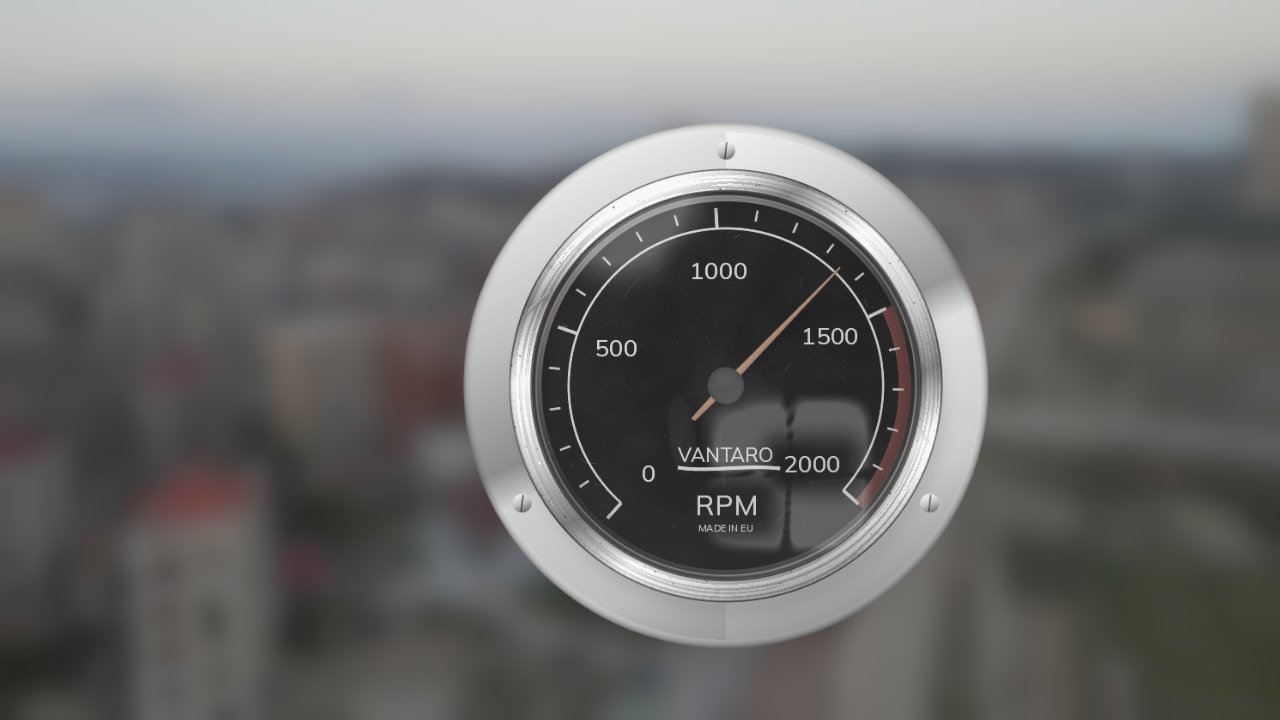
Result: 1350 rpm
